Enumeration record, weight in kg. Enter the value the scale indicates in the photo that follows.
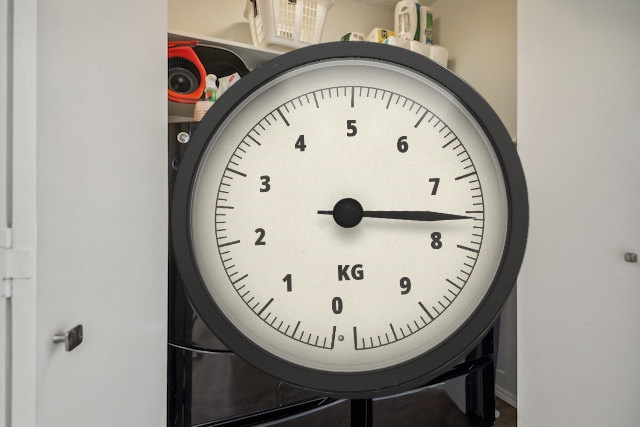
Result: 7.6 kg
